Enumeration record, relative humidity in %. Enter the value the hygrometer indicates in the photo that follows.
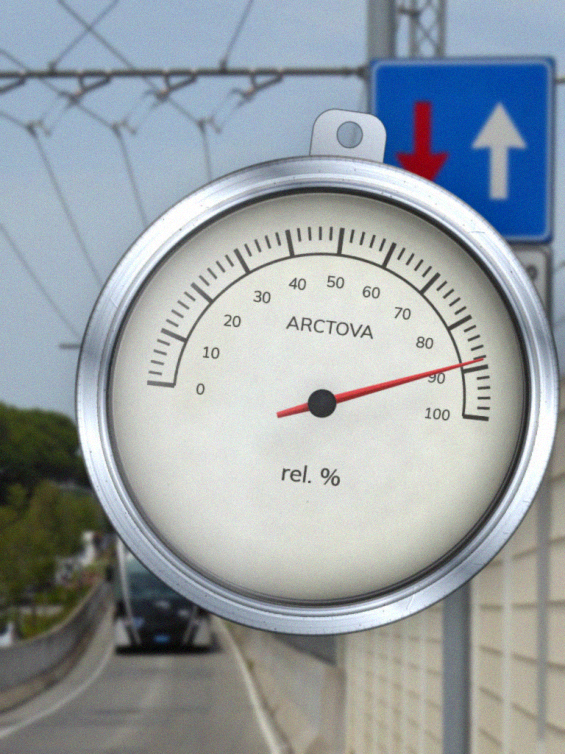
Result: 88 %
